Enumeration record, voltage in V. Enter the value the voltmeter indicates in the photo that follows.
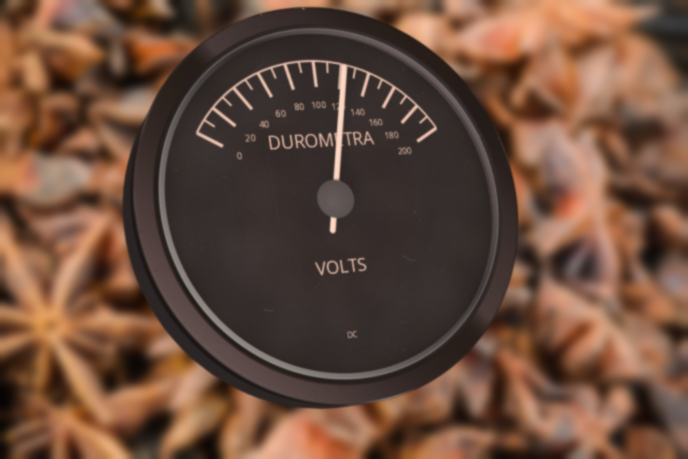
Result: 120 V
